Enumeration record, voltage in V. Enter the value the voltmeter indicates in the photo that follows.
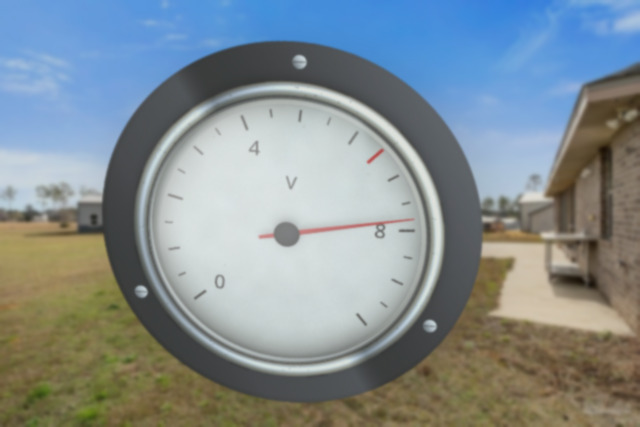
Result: 7.75 V
